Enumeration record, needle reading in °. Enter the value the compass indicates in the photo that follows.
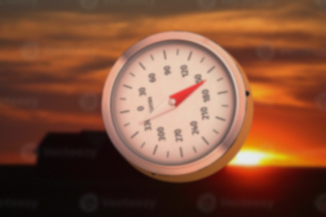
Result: 157.5 °
